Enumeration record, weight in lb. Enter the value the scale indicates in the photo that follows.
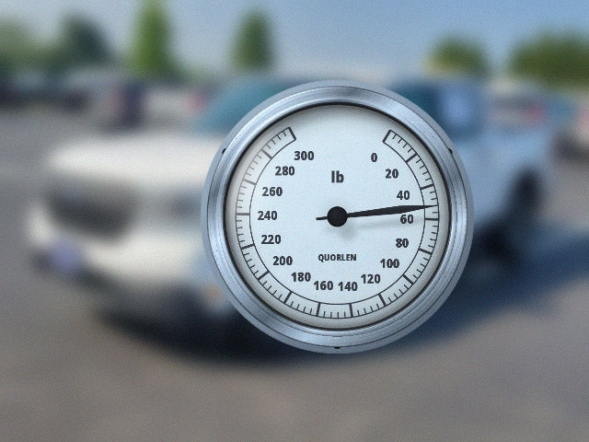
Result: 52 lb
